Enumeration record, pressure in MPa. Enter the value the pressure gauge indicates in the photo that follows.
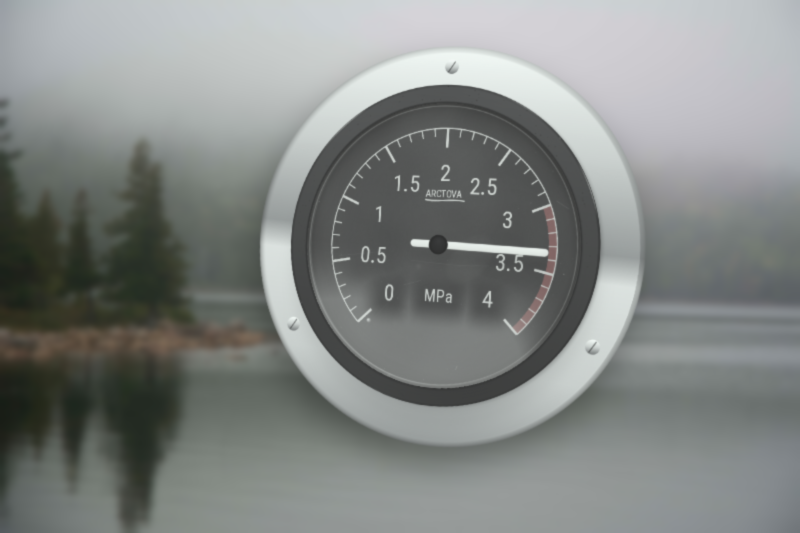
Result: 3.35 MPa
